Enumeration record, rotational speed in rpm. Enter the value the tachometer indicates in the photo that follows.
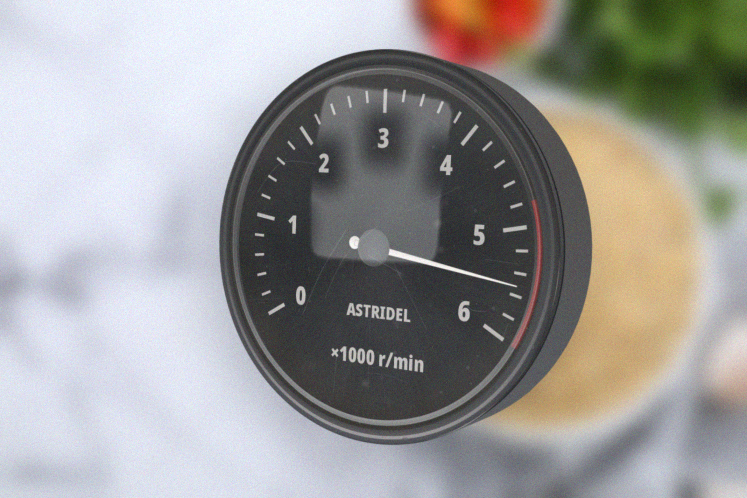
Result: 5500 rpm
